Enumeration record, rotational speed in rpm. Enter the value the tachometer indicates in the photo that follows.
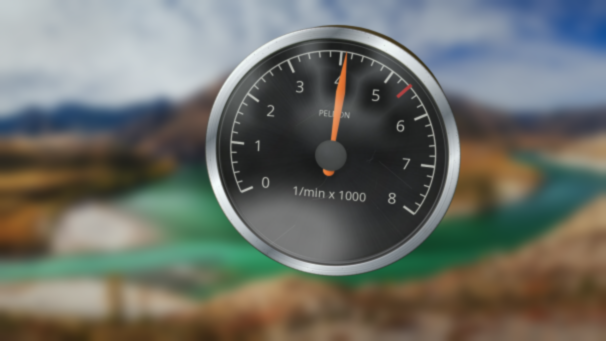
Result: 4100 rpm
